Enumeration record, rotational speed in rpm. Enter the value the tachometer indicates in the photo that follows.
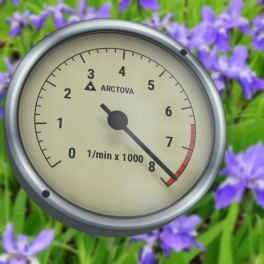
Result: 7800 rpm
